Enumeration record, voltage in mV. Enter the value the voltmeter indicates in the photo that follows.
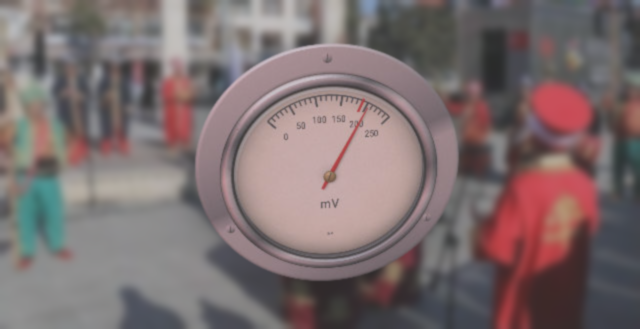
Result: 200 mV
